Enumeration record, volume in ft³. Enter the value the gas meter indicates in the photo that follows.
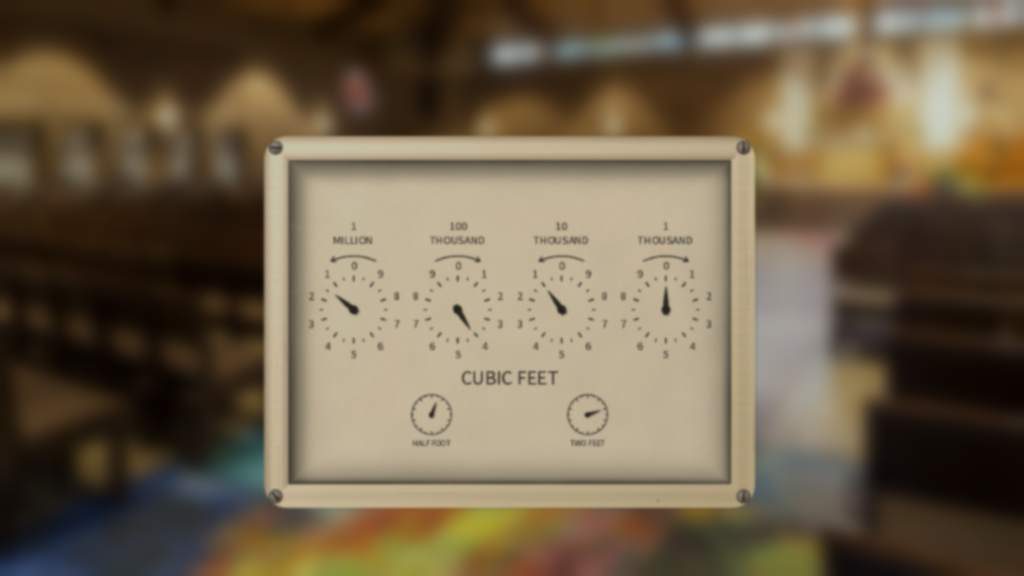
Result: 141000 ft³
